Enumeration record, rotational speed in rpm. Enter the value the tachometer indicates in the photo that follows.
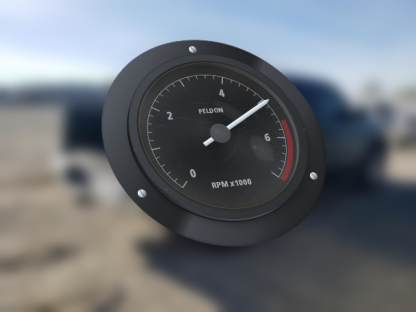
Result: 5100 rpm
